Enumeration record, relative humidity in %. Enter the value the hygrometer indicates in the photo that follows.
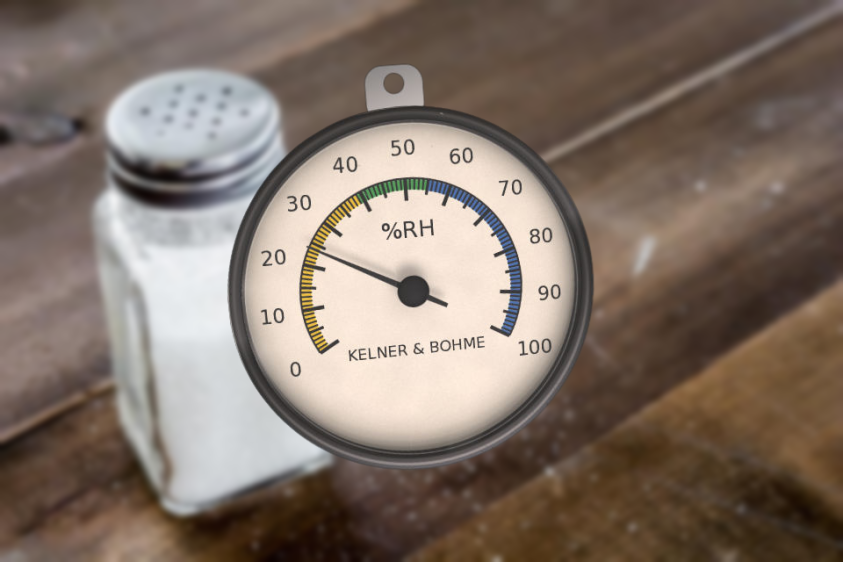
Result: 24 %
